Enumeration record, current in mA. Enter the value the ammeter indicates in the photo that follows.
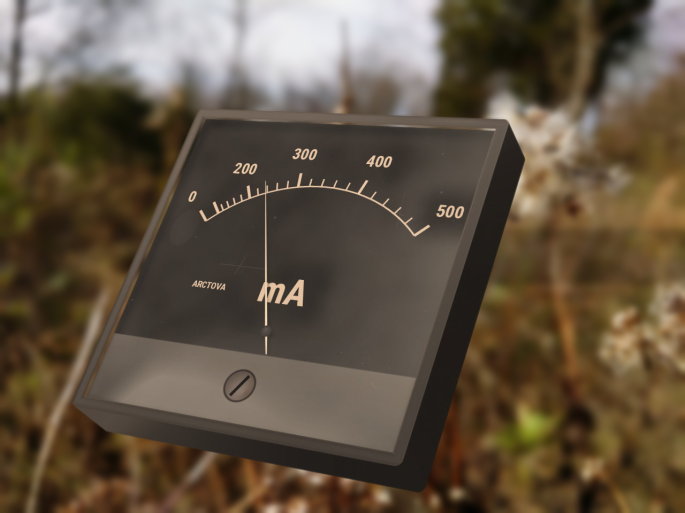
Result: 240 mA
